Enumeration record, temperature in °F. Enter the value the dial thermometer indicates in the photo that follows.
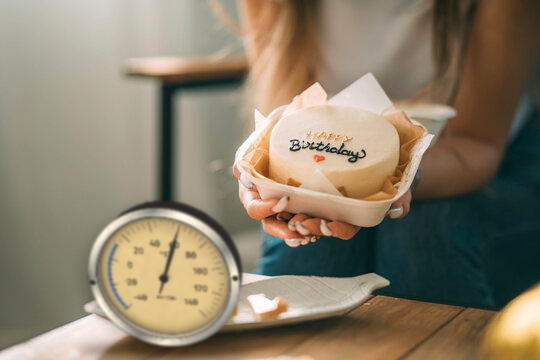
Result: 60 °F
